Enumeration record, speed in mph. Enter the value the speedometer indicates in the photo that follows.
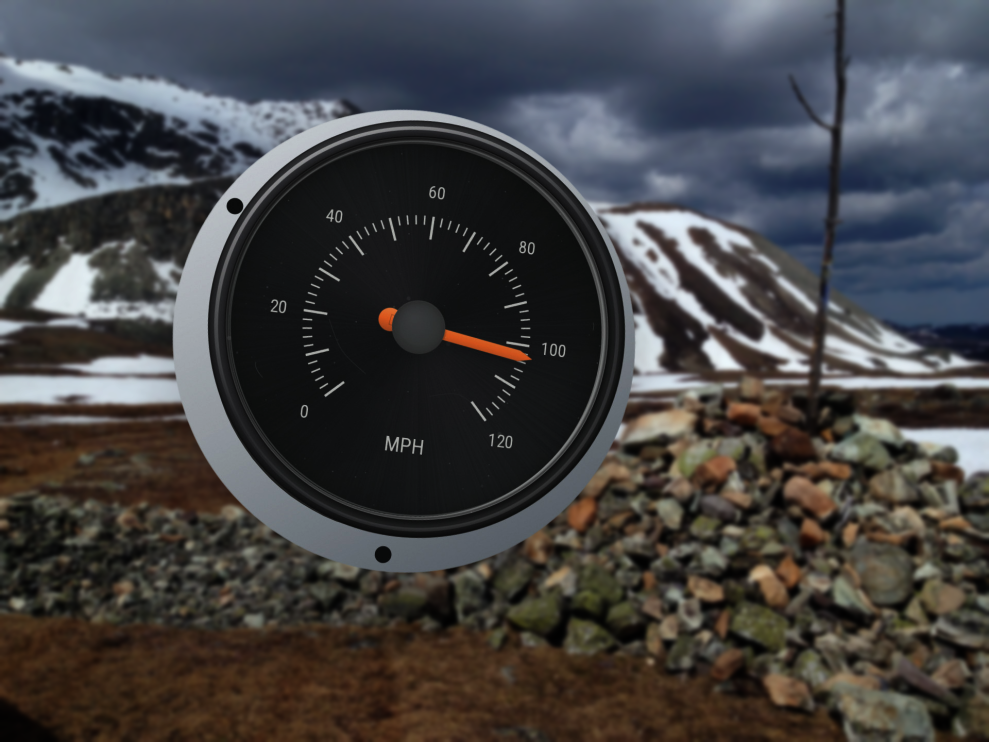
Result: 103 mph
